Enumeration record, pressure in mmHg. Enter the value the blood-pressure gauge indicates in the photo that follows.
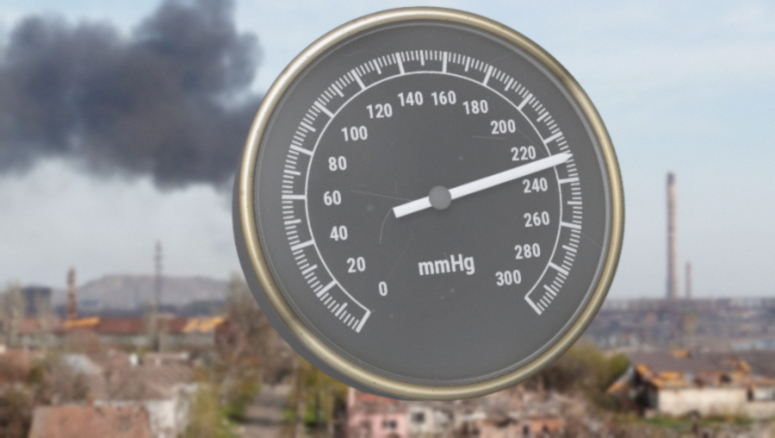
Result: 230 mmHg
